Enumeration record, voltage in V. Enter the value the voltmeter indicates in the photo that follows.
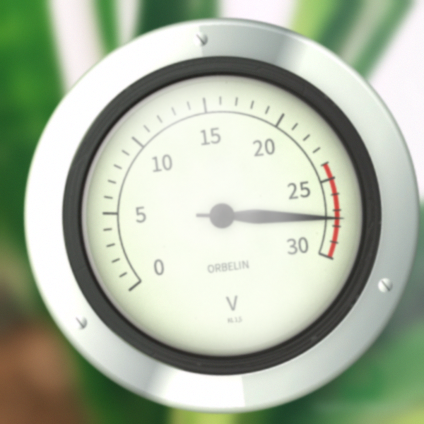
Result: 27.5 V
